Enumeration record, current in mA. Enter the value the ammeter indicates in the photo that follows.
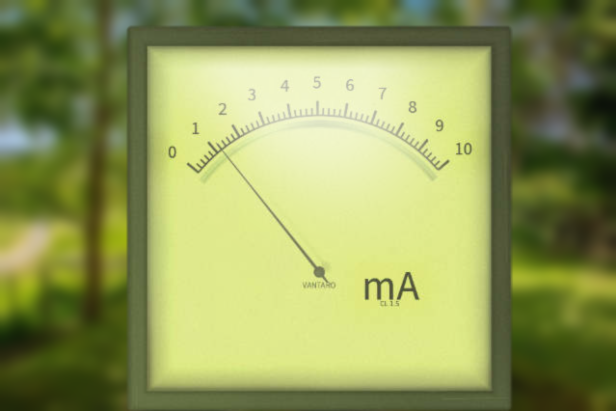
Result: 1.2 mA
